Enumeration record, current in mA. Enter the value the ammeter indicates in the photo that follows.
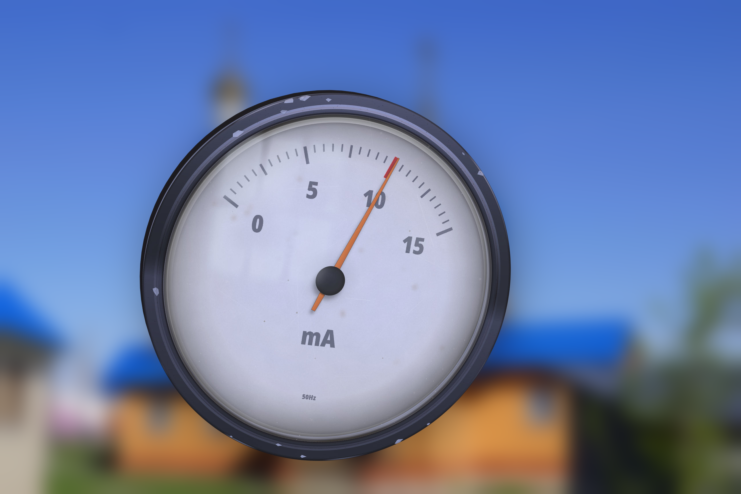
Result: 10 mA
